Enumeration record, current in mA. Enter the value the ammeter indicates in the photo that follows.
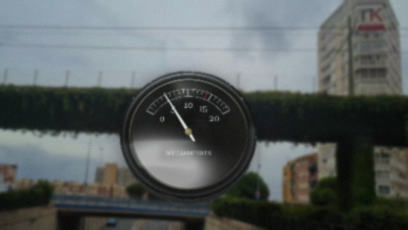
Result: 5 mA
